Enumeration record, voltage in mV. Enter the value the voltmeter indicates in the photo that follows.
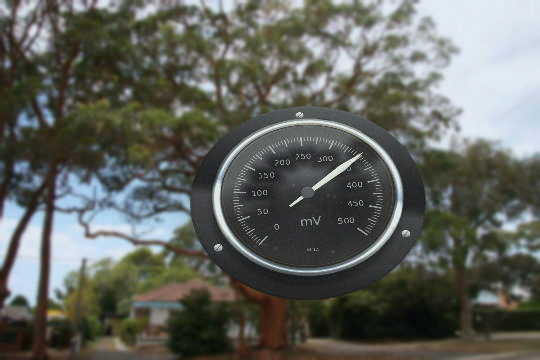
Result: 350 mV
